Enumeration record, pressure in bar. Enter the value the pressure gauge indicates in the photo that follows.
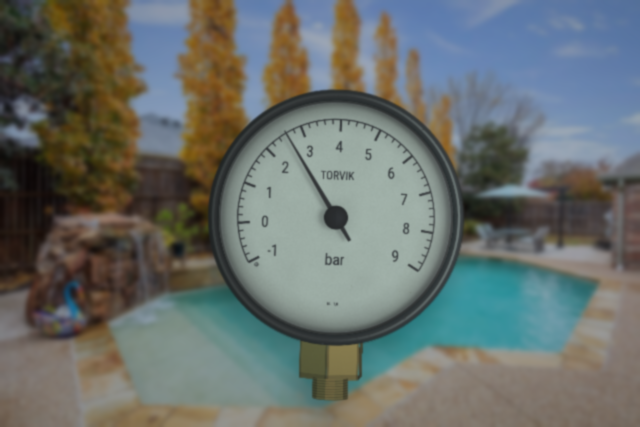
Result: 2.6 bar
